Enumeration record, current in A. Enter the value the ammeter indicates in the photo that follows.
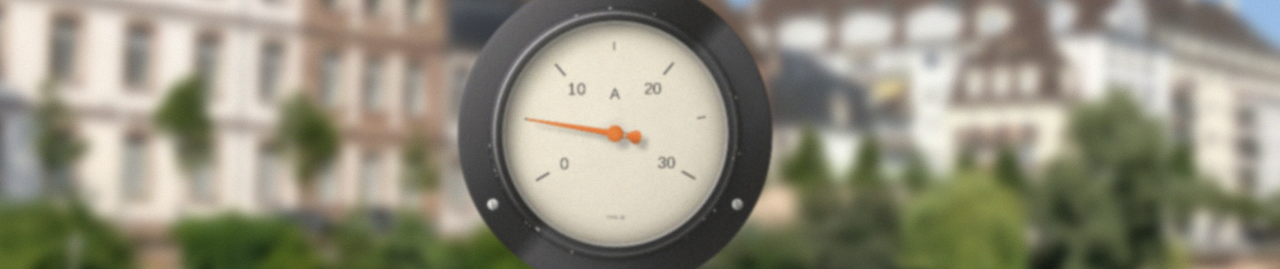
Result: 5 A
